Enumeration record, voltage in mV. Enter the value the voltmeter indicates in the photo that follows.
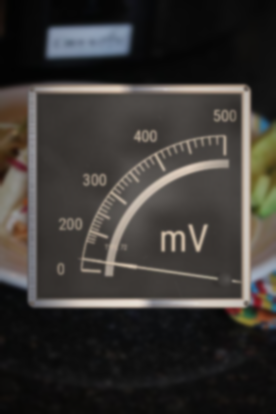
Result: 100 mV
